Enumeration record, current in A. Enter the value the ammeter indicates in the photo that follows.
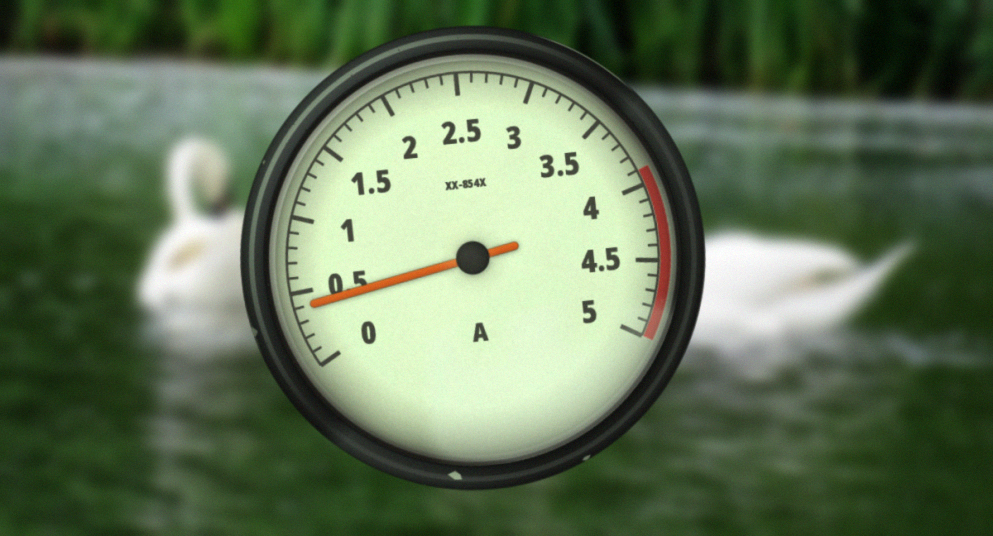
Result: 0.4 A
